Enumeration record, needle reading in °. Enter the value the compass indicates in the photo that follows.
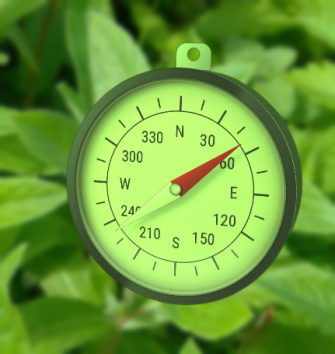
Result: 52.5 °
